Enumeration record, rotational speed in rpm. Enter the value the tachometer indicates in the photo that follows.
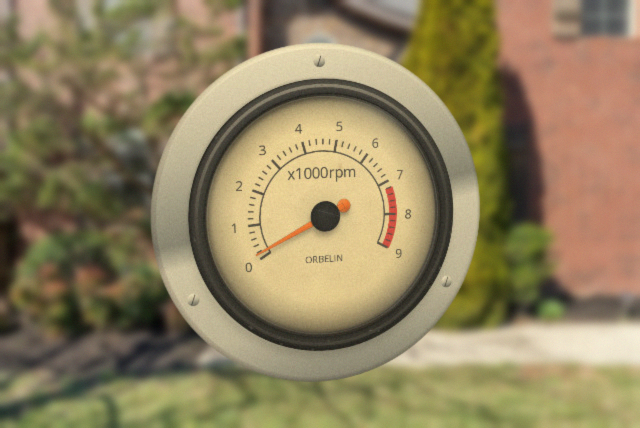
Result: 200 rpm
